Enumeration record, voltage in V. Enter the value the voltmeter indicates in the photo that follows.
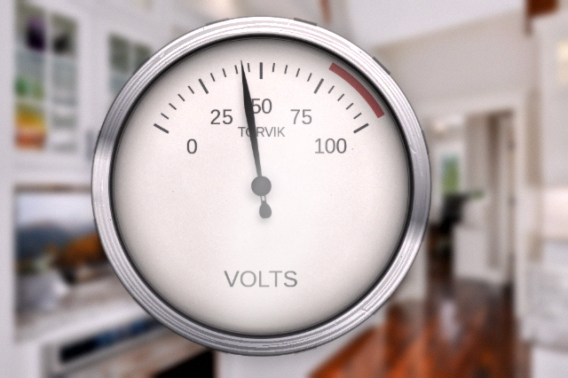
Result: 42.5 V
